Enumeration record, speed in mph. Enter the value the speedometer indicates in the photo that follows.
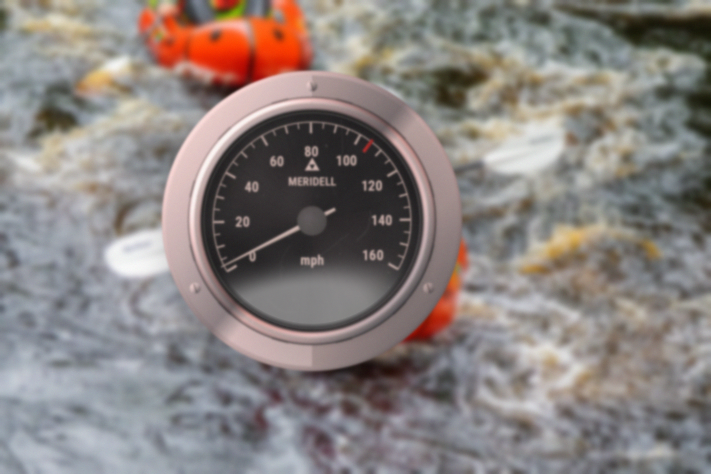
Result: 2.5 mph
